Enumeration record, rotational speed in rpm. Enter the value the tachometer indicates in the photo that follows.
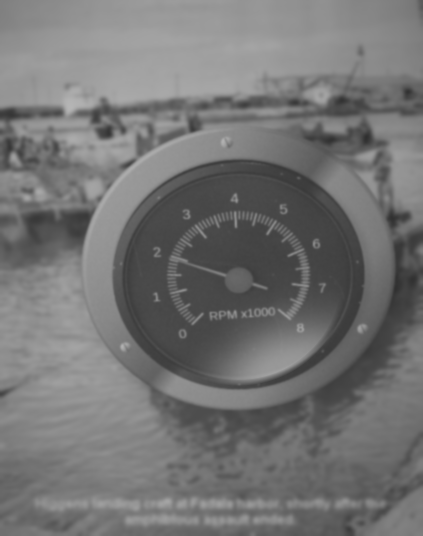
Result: 2000 rpm
